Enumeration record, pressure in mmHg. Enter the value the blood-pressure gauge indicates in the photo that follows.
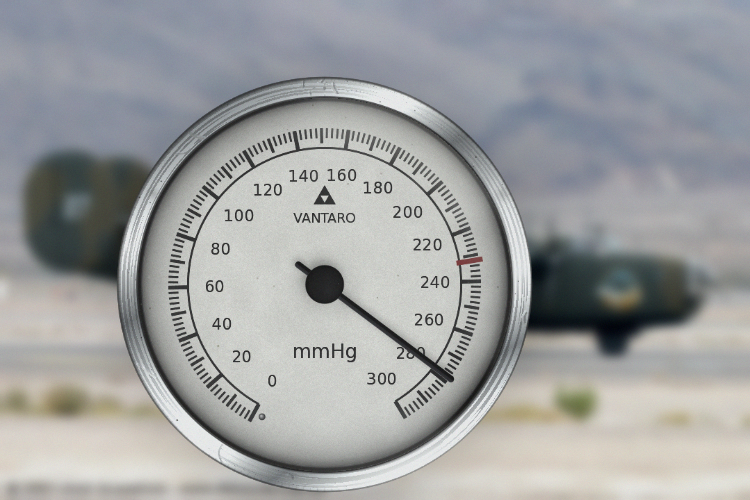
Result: 278 mmHg
